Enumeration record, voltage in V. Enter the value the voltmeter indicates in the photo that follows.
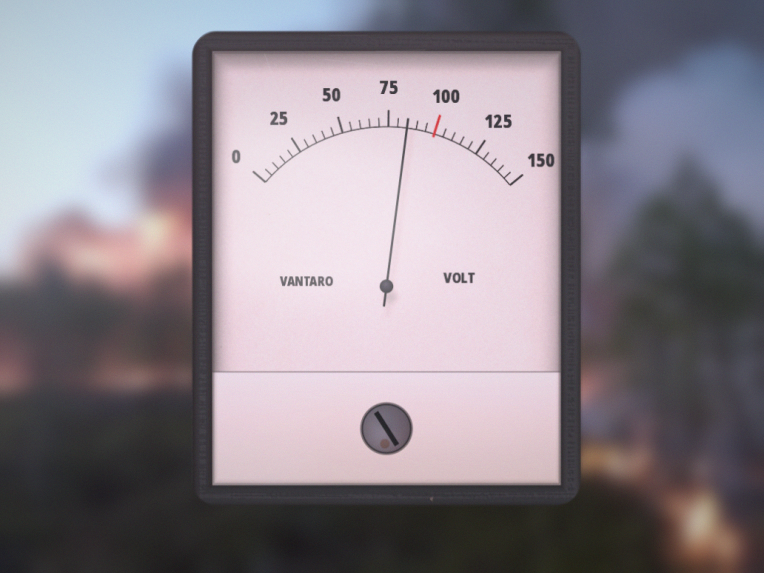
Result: 85 V
